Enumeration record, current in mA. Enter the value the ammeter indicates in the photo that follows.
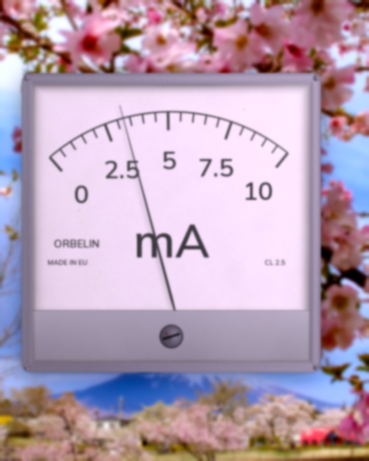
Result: 3.25 mA
